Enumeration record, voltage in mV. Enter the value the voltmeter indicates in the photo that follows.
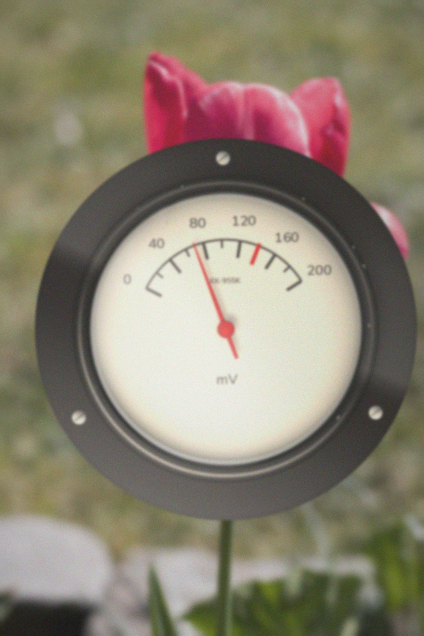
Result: 70 mV
